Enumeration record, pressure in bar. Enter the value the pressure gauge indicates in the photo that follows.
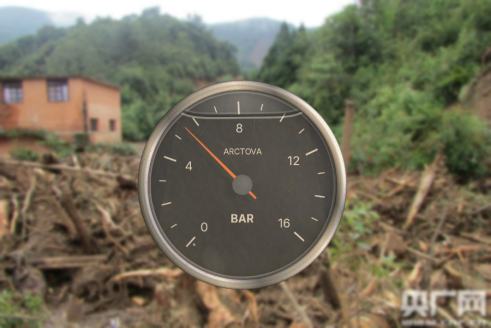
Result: 5.5 bar
